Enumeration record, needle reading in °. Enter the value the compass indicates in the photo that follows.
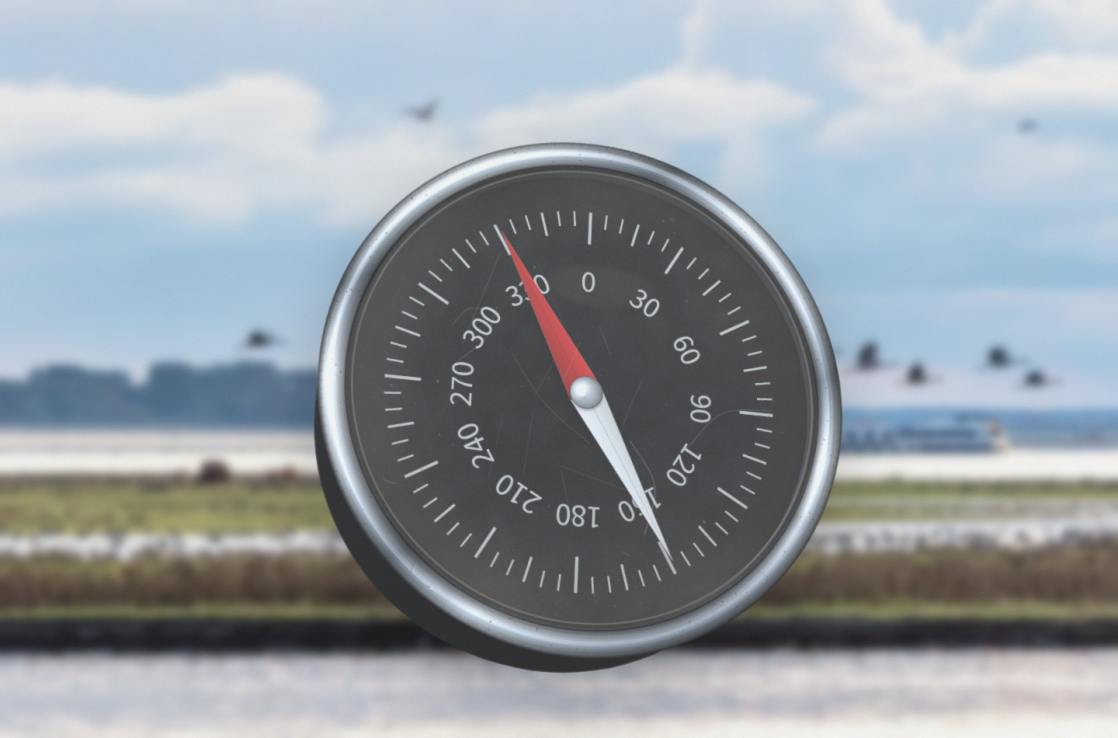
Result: 330 °
